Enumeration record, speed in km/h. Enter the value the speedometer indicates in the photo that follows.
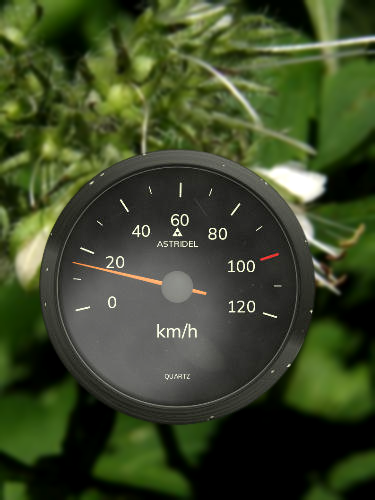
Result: 15 km/h
